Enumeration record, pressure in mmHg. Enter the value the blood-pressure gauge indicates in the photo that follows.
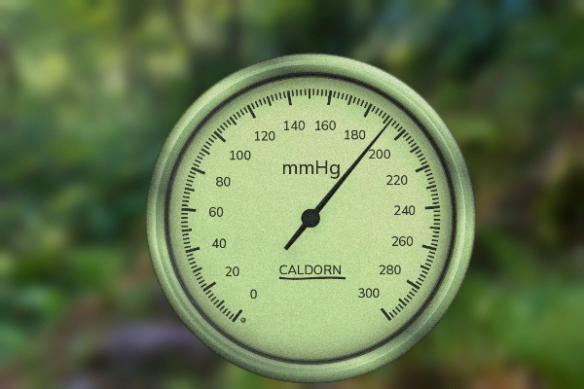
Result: 192 mmHg
